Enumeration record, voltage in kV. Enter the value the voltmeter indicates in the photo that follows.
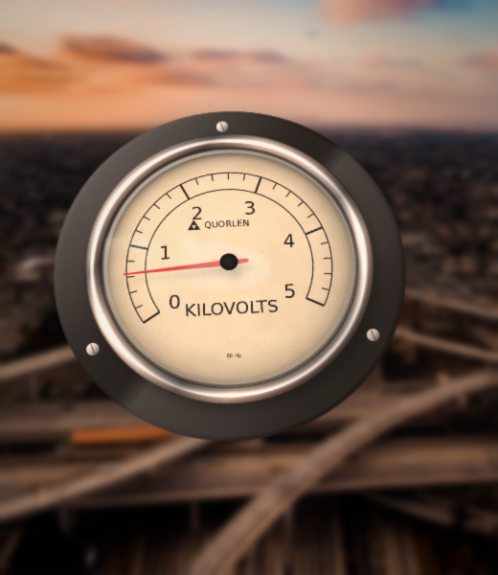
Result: 0.6 kV
